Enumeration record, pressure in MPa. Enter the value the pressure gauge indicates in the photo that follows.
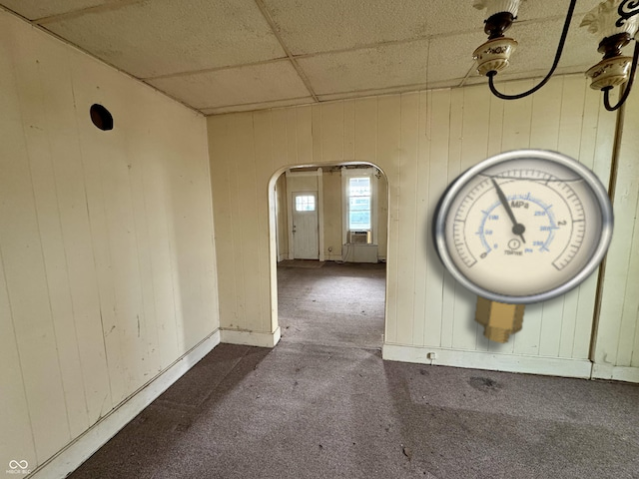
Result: 1 MPa
